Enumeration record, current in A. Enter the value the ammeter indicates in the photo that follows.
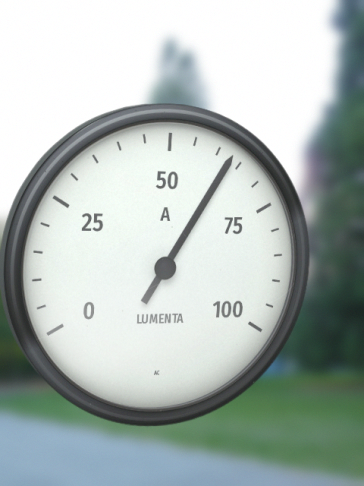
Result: 62.5 A
